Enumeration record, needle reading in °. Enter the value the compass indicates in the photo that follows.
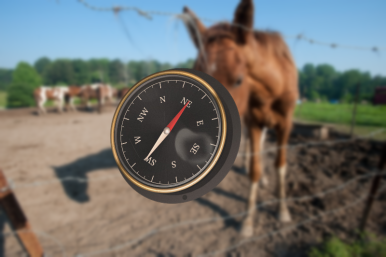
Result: 50 °
